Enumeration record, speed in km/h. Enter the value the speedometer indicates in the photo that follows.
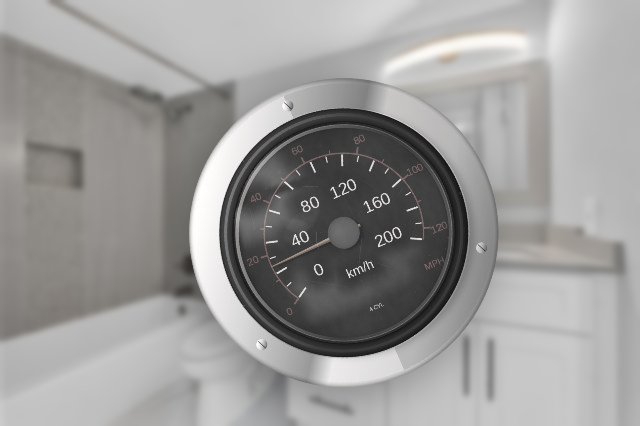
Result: 25 km/h
